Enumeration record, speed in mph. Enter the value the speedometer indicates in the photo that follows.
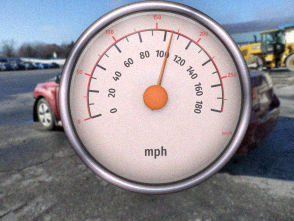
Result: 105 mph
